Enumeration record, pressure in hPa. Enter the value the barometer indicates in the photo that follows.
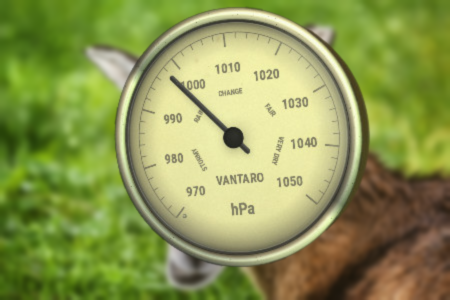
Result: 998 hPa
